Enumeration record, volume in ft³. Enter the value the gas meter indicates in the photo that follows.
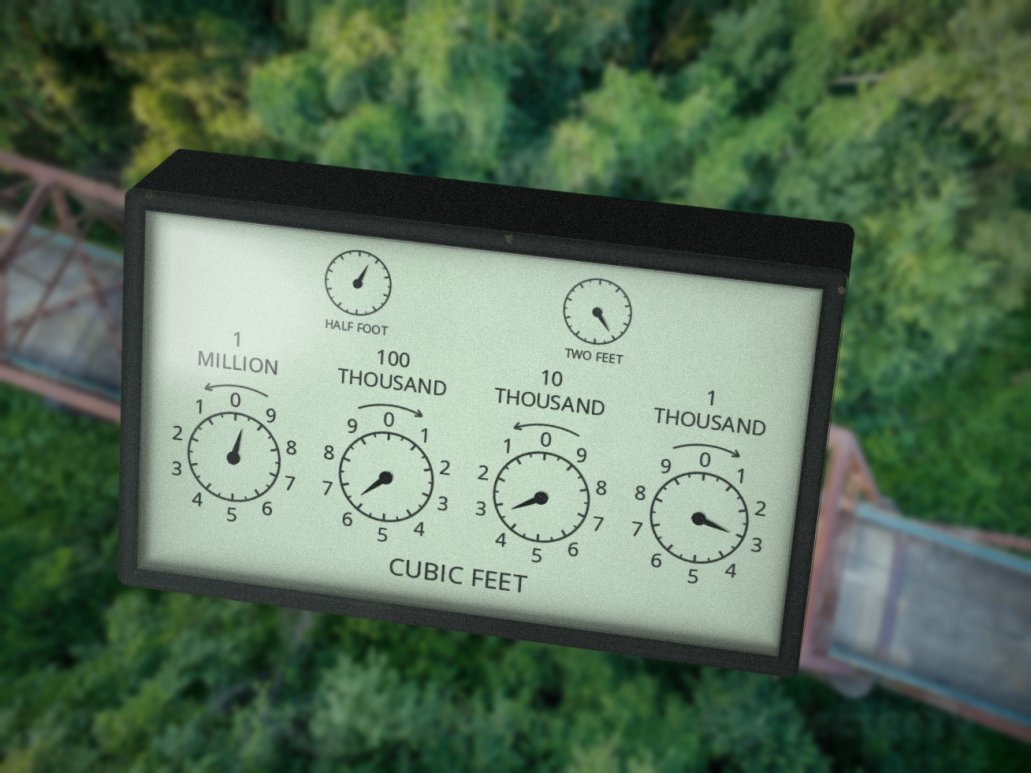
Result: 963300 ft³
